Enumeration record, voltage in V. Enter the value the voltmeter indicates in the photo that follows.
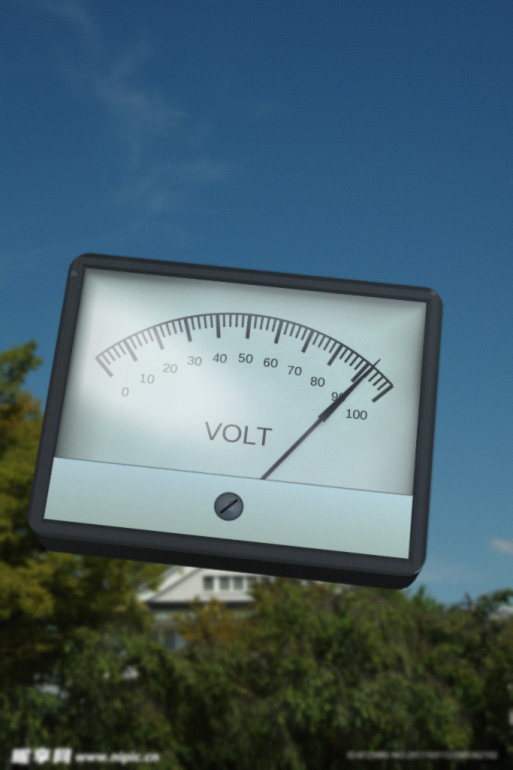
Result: 92 V
